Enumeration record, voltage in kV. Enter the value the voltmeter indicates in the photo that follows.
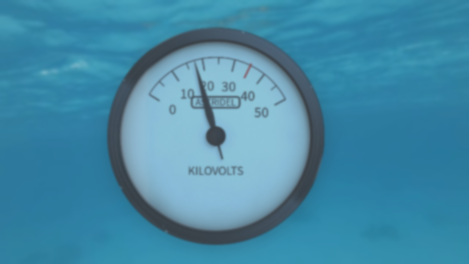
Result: 17.5 kV
